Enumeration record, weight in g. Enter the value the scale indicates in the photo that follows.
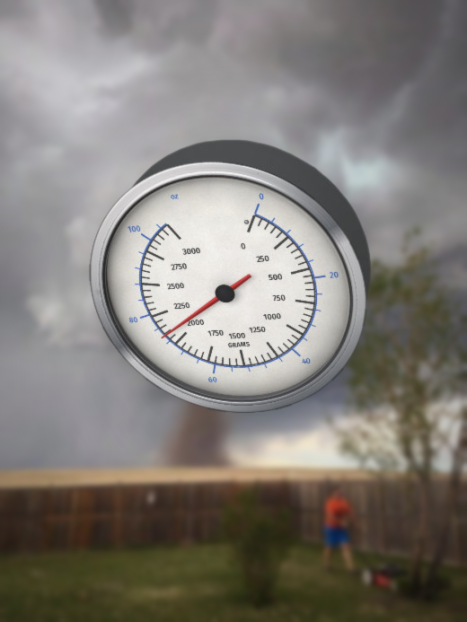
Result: 2100 g
